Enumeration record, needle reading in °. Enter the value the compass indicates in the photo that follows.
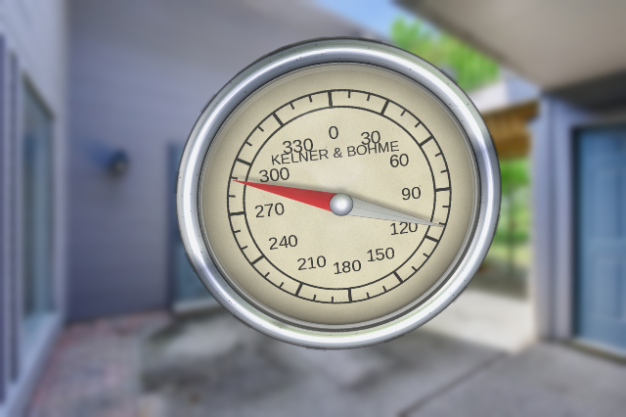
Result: 290 °
